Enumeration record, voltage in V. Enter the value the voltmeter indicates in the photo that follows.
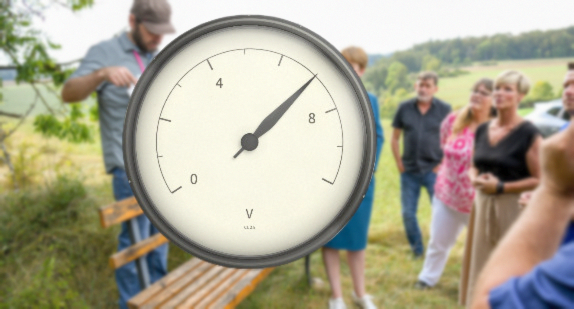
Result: 7 V
